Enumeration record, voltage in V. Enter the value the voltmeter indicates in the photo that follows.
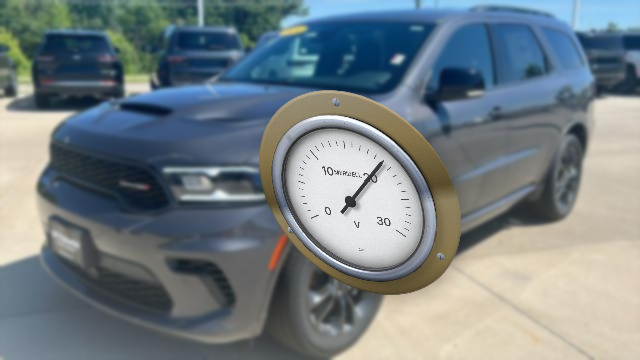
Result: 20 V
